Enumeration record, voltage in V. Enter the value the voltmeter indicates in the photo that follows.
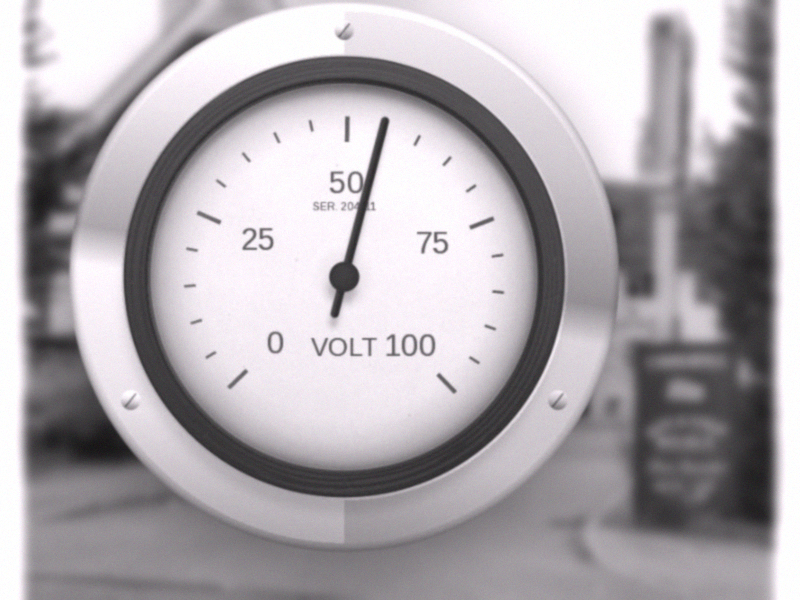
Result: 55 V
